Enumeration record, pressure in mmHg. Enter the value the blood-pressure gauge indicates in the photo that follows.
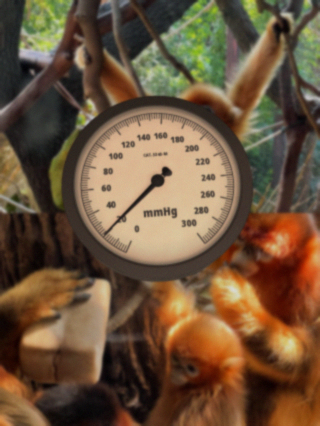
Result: 20 mmHg
